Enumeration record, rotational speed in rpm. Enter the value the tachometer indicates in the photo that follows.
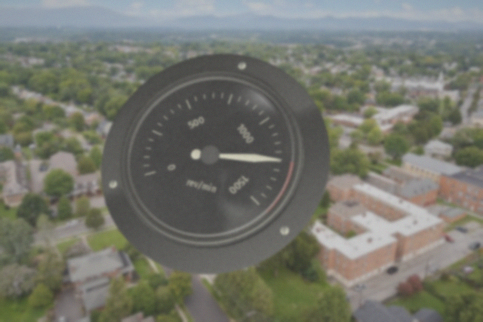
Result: 1250 rpm
